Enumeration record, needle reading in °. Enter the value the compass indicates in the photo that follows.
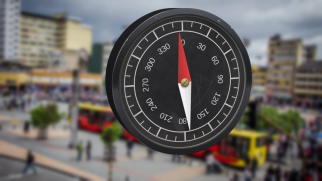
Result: 355 °
